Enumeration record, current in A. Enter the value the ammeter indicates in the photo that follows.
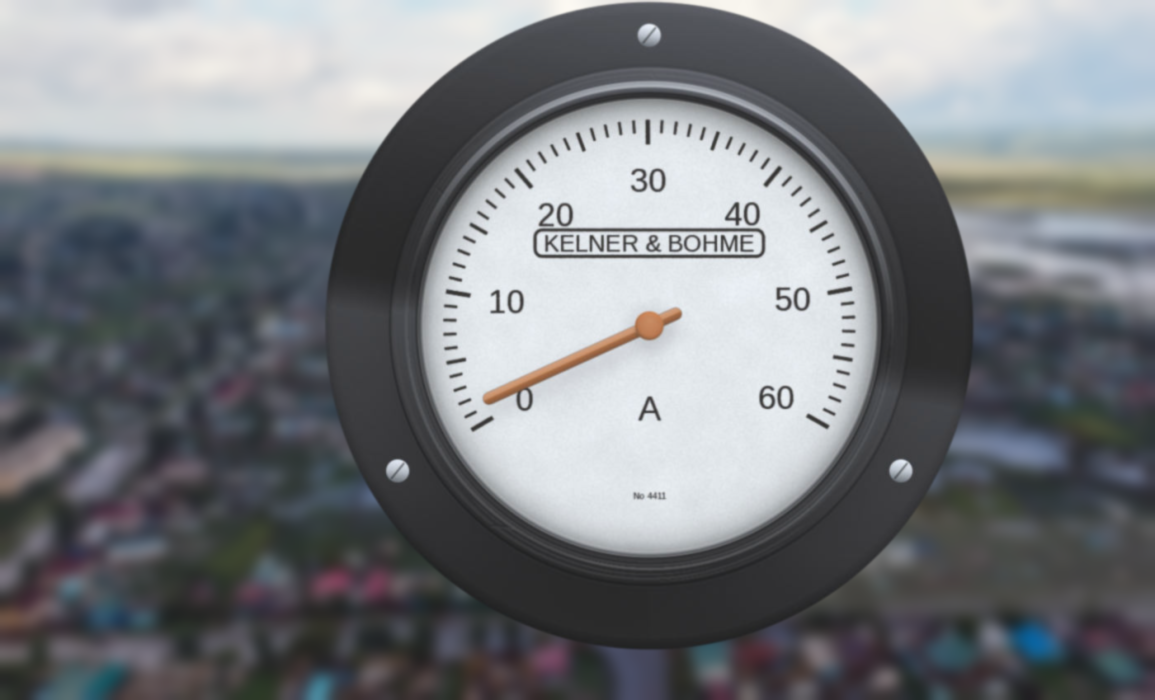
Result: 1.5 A
